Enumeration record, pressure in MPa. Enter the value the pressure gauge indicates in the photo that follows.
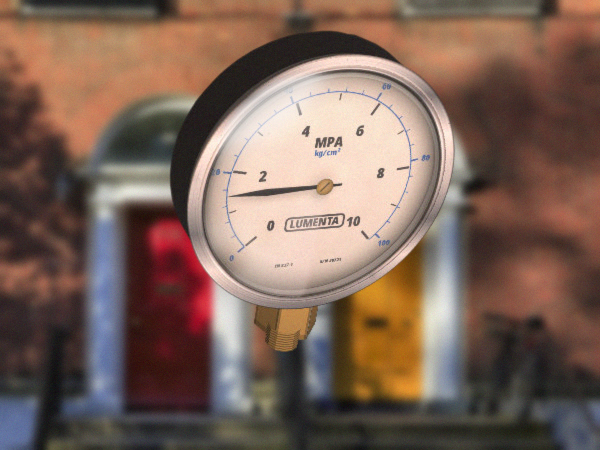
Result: 1.5 MPa
